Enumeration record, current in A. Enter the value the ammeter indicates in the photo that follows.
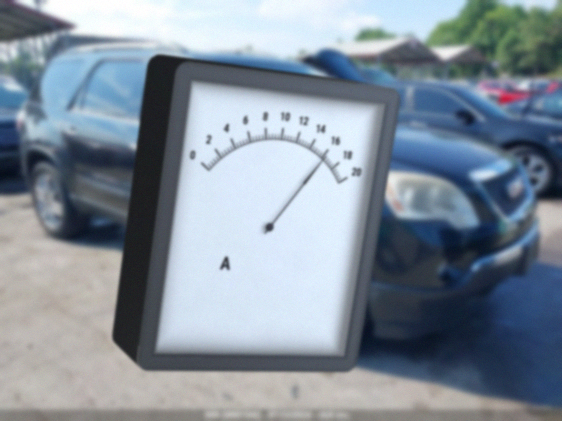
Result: 16 A
